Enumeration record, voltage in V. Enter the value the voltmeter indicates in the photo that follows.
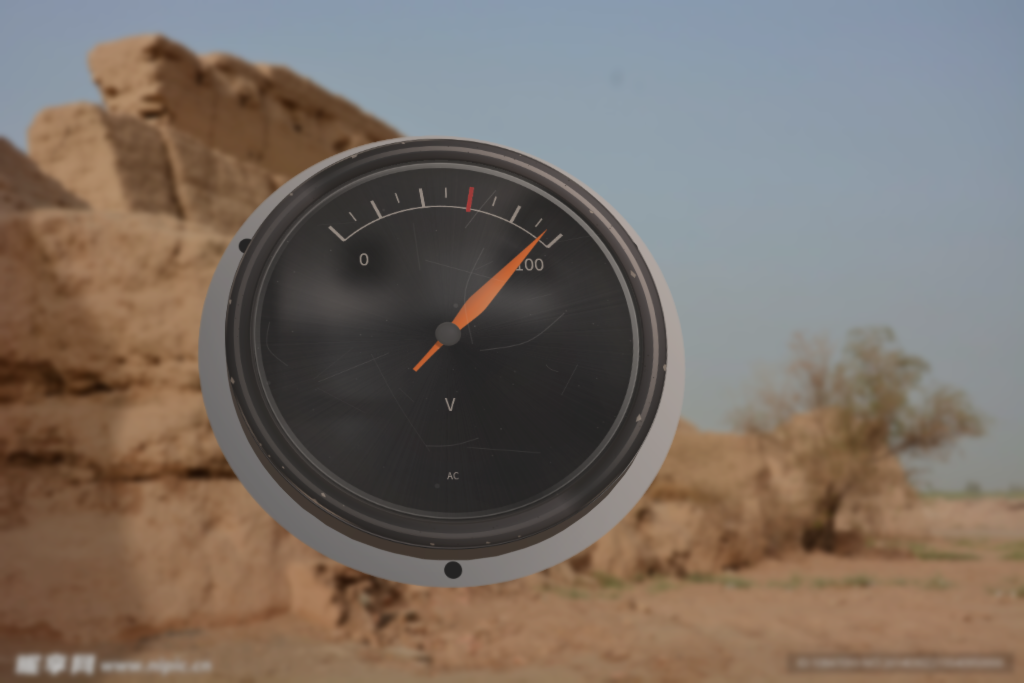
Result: 95 V
